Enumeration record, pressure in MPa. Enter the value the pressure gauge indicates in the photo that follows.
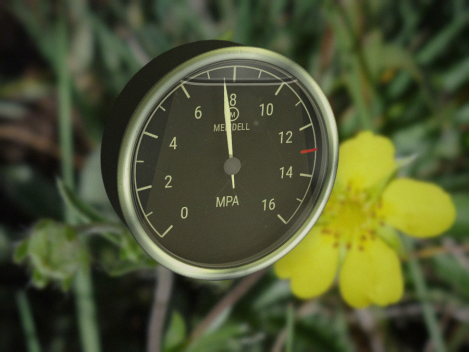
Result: 7.5 MPa
